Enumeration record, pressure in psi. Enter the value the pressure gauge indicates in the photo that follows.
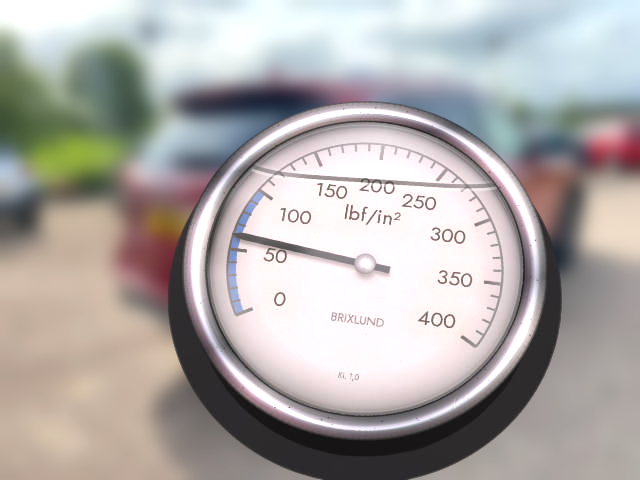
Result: 60 psi
